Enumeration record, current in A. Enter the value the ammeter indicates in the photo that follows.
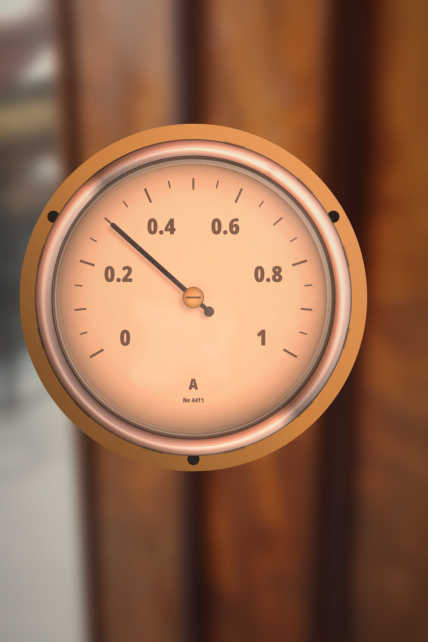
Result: 0.3 A
